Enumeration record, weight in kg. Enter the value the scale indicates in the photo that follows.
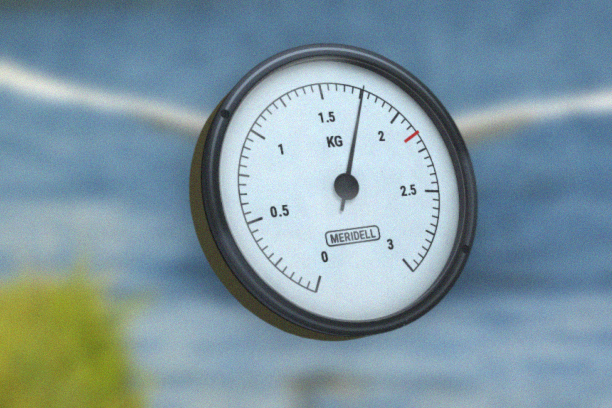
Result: 1.75 kg
